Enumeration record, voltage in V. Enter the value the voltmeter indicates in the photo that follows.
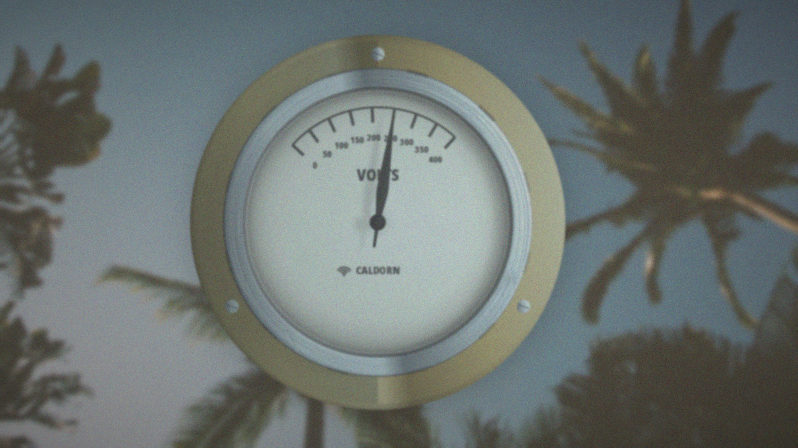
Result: 250 V
